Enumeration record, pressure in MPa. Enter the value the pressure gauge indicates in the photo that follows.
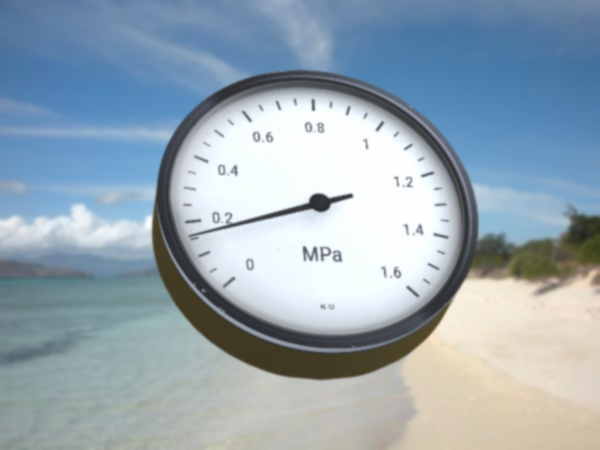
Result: 0.15 MPa
